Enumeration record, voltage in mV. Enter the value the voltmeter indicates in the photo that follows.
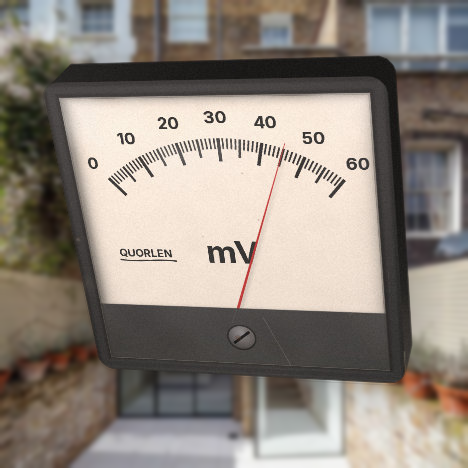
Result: 45 mV
